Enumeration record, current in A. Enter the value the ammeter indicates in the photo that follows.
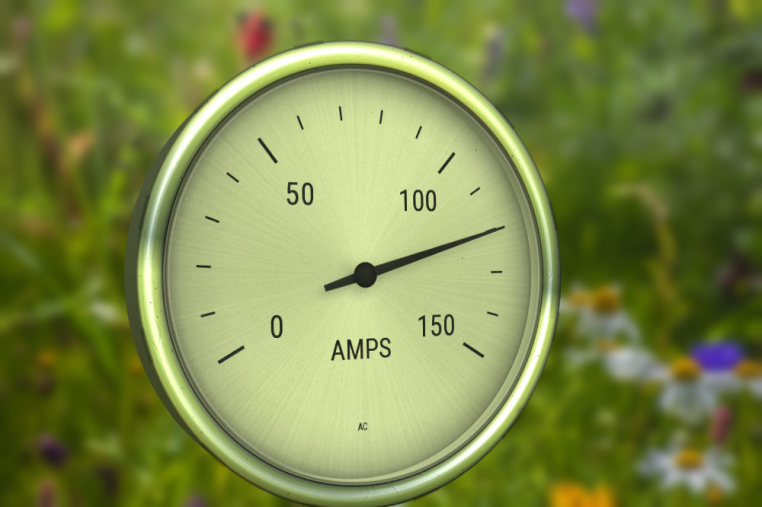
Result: 120 A
